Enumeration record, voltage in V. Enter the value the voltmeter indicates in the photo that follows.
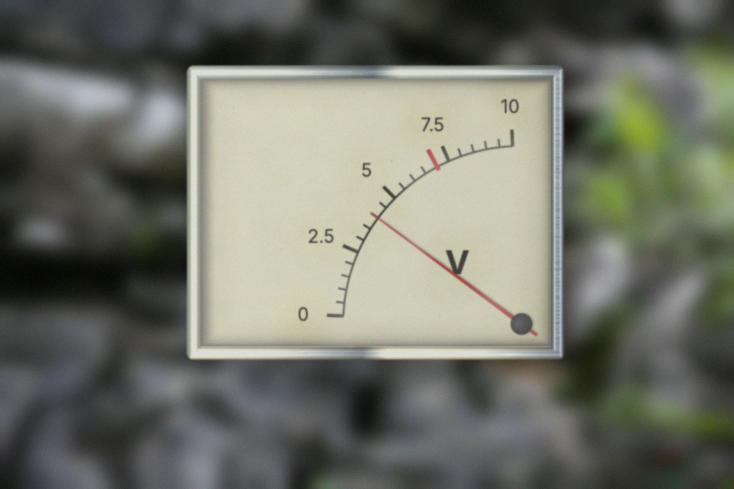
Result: 4 V
